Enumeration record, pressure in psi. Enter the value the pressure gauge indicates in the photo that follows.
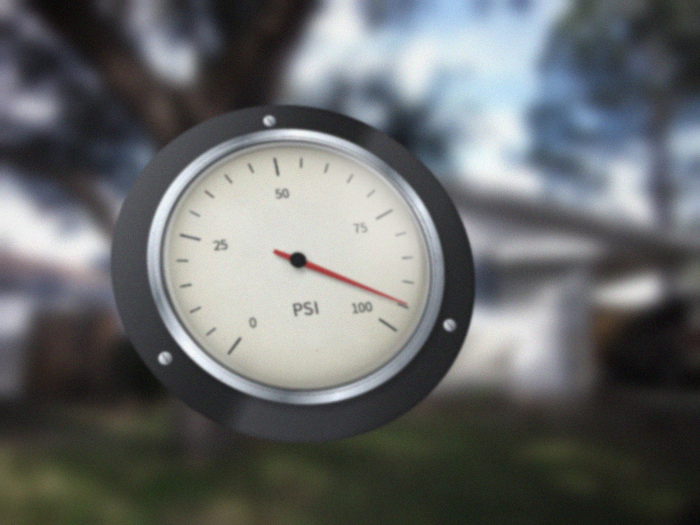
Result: 95 psi
